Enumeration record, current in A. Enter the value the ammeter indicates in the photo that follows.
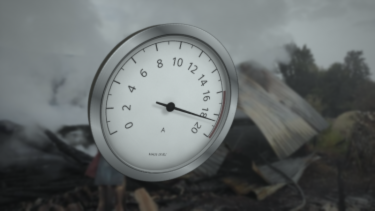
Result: 18.5 A
